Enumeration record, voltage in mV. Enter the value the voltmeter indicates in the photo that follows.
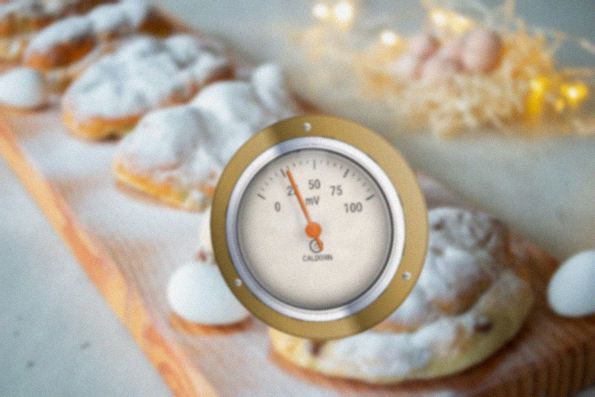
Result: 30 mV
